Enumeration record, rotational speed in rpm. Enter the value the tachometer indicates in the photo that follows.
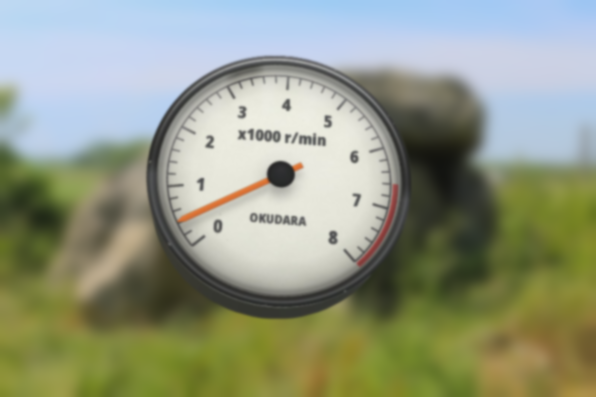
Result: 400 rpm
